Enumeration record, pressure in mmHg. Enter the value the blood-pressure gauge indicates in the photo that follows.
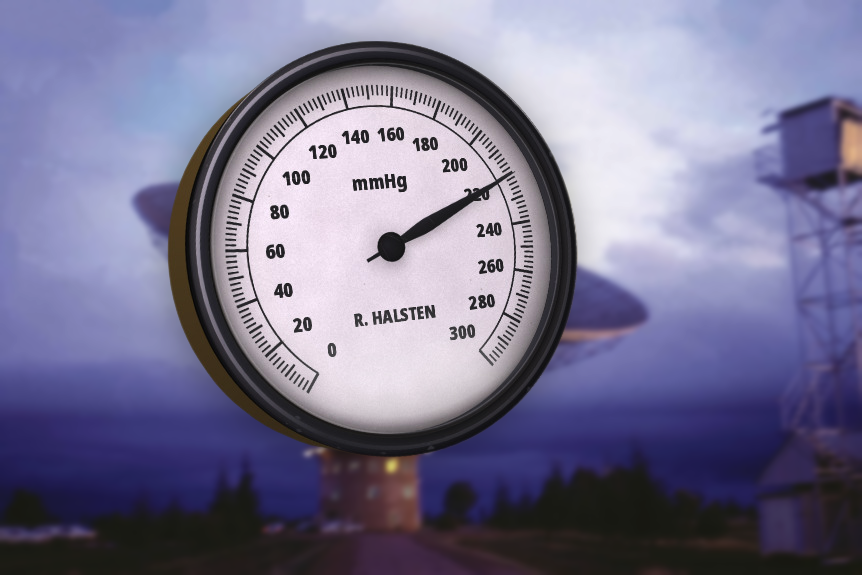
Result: 220 mmHg
